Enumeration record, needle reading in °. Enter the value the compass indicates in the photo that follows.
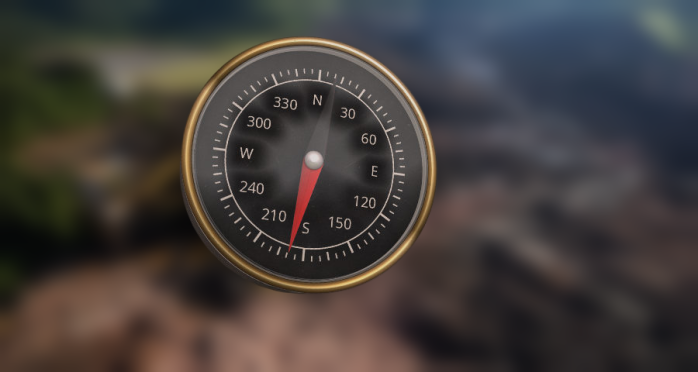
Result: 190 °
